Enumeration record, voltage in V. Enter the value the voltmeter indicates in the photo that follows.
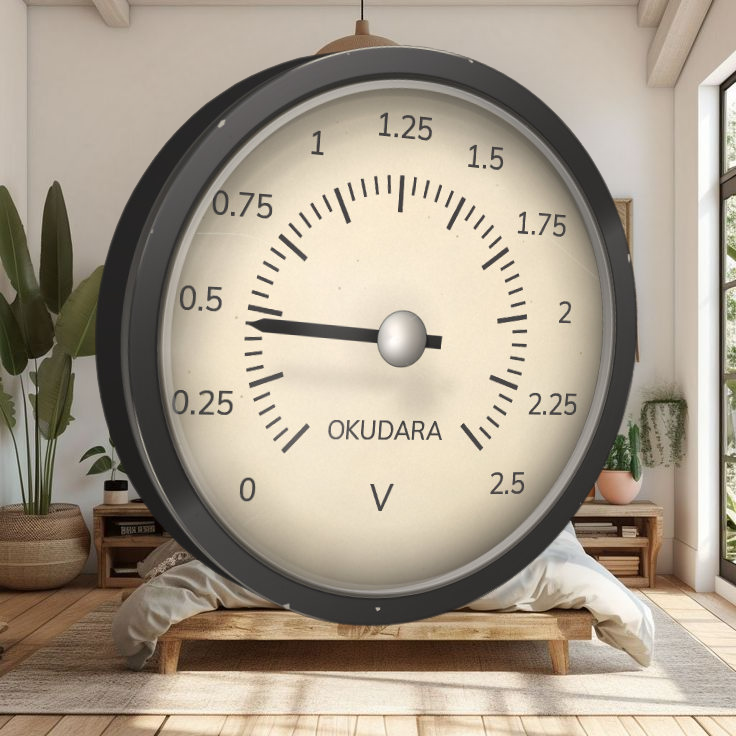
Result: 0.45 V
